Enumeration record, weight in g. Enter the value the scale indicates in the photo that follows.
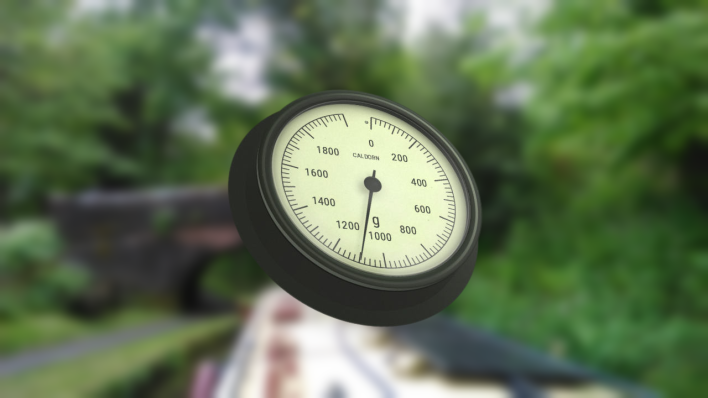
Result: 1100 g
